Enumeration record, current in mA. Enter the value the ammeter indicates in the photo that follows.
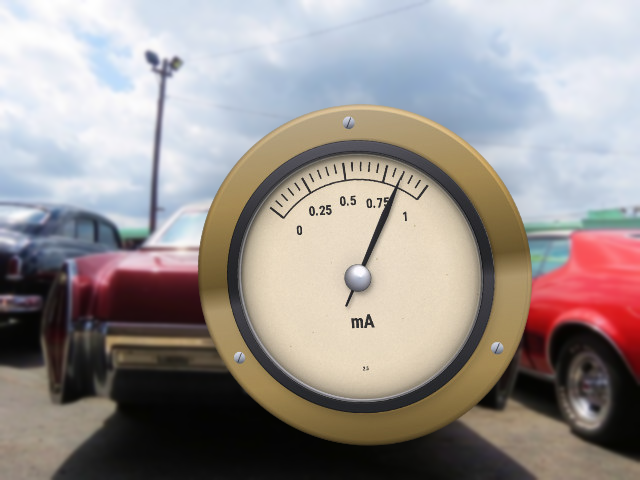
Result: 0.85 mA
